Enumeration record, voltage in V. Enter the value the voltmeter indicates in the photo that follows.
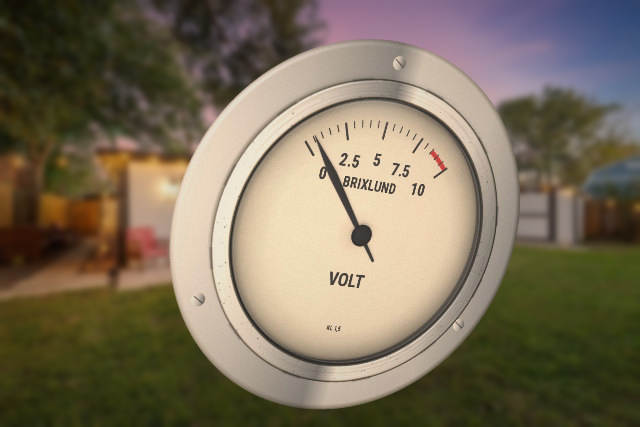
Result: 0.5 V
